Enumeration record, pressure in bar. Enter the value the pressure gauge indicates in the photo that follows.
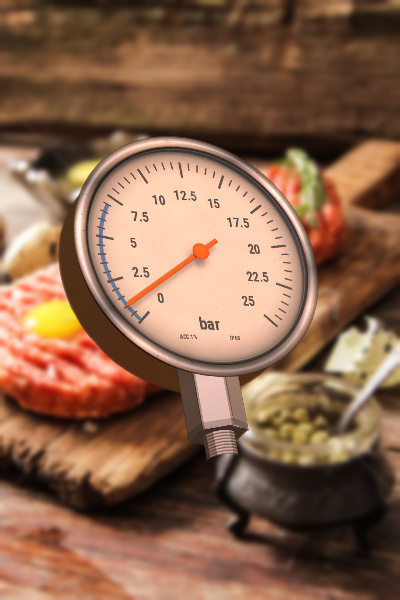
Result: 1 bar
